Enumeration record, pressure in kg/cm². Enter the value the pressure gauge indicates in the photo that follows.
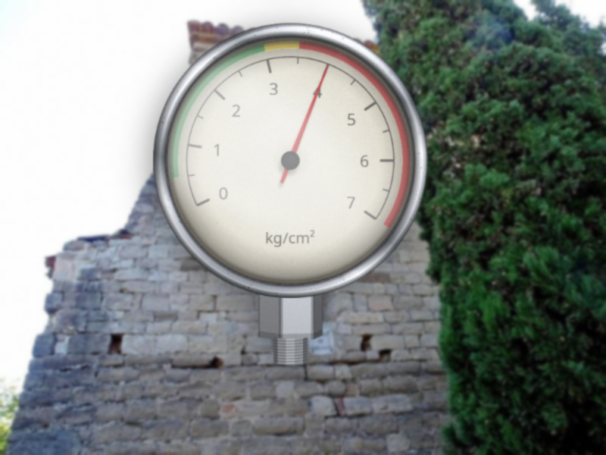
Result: 4 kg/cm²
